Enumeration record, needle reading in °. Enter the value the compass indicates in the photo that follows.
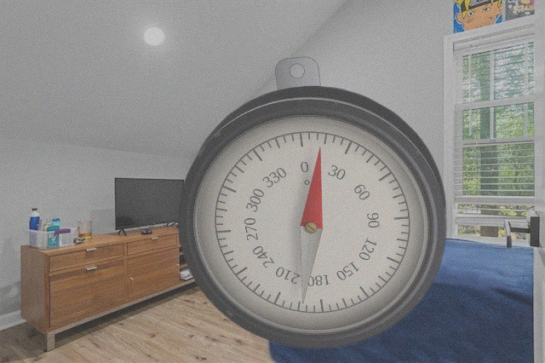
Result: 12.5 °
